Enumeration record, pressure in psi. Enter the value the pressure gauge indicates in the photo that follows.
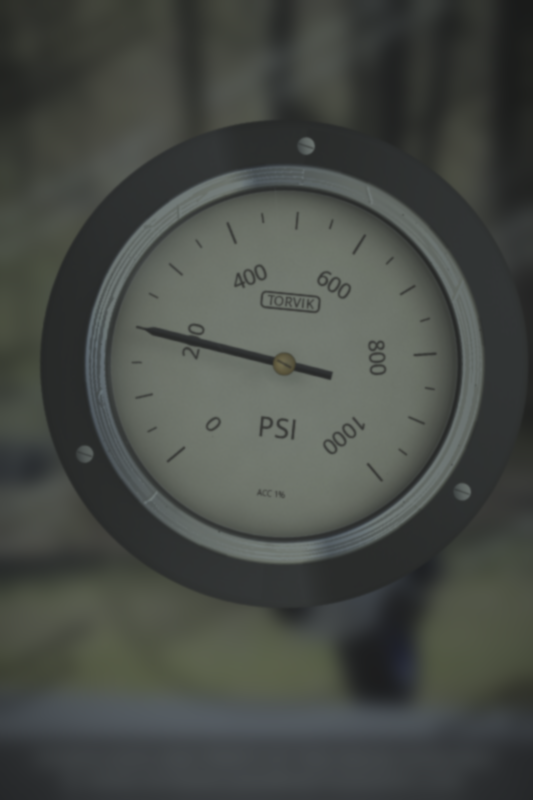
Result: 200 psi
